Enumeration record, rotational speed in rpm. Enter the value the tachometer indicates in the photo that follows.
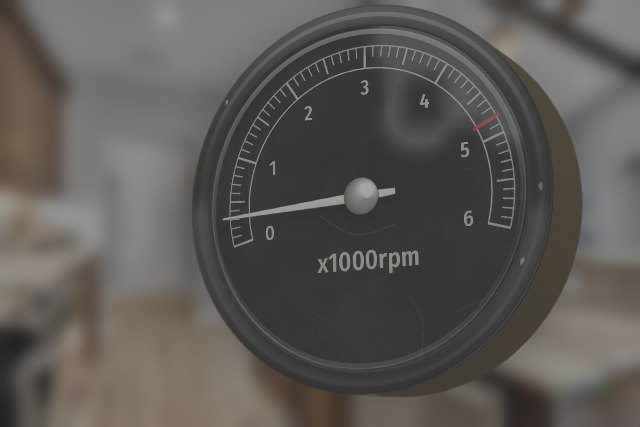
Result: 300 rpm
